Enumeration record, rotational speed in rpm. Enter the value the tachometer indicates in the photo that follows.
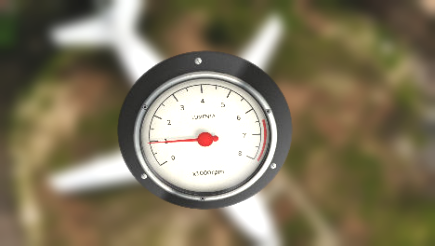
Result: 1000 rpm
